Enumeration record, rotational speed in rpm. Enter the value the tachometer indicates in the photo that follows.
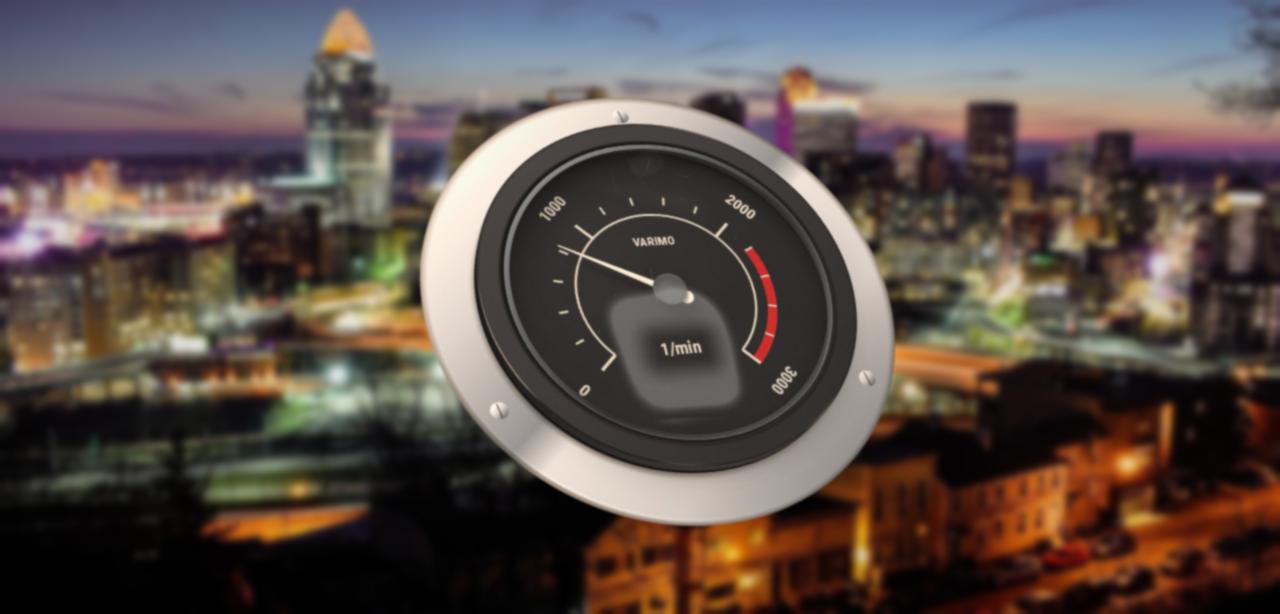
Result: 800 rpm
